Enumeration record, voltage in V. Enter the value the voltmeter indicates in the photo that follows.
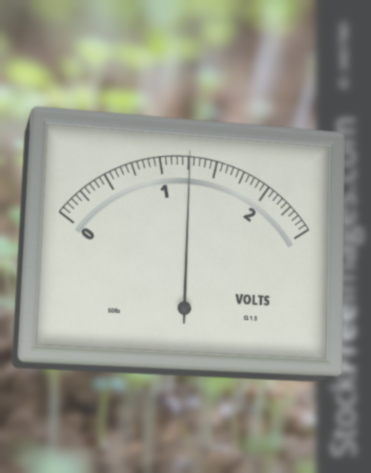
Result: 1.25 V
